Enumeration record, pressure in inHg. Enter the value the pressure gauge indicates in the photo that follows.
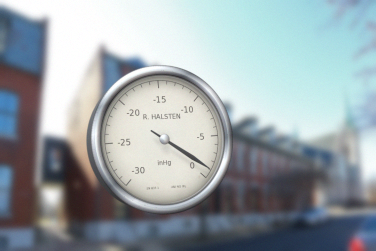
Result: -1 inHg
